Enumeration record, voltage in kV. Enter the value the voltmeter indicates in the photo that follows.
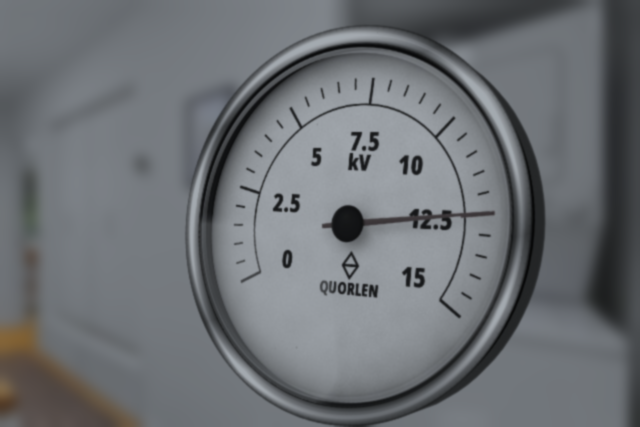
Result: 12.5 kV
